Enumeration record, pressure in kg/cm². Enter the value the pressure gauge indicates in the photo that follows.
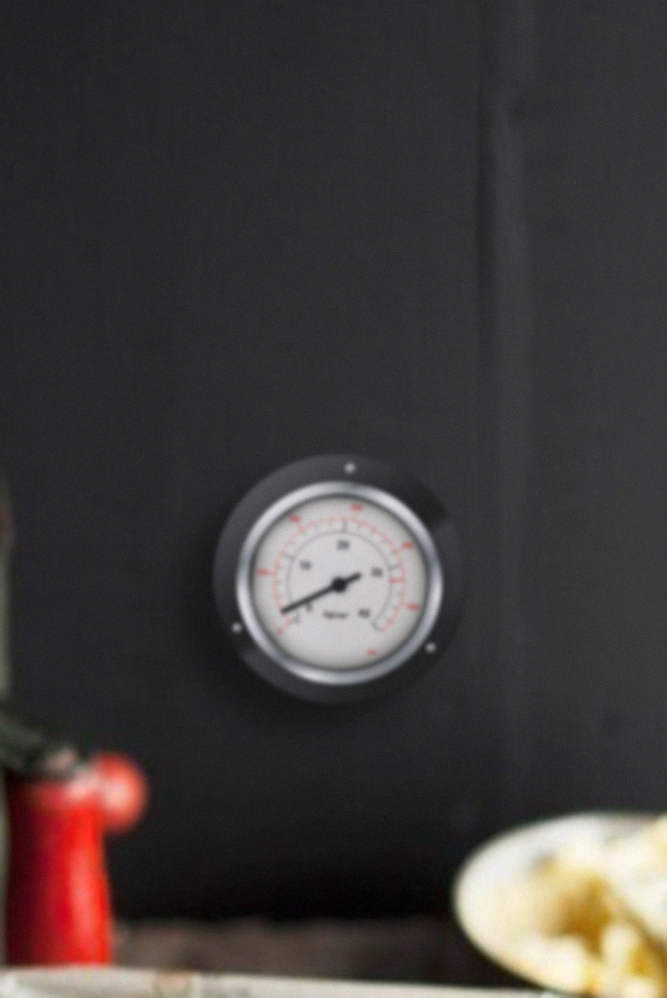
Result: 2 kg/cm²
